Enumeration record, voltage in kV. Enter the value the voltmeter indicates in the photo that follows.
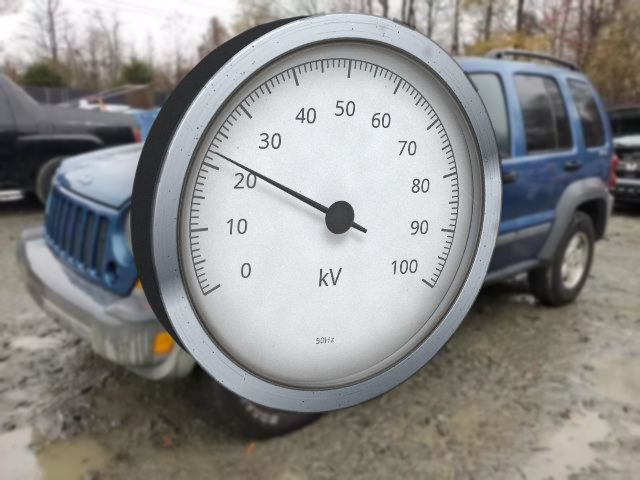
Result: 22 kV
